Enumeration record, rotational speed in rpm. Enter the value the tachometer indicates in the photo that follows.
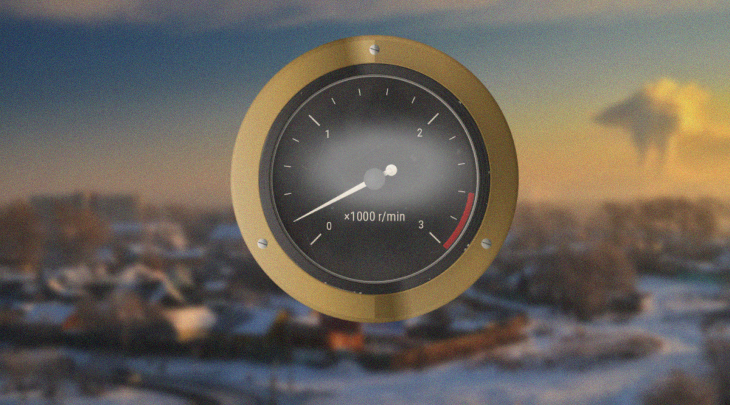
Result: 200 rpm
